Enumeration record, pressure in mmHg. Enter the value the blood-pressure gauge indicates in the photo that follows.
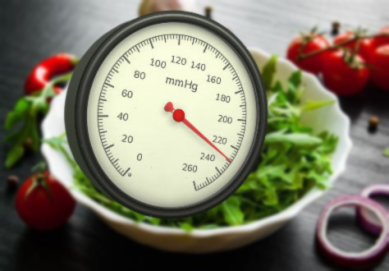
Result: 230 mmHg
